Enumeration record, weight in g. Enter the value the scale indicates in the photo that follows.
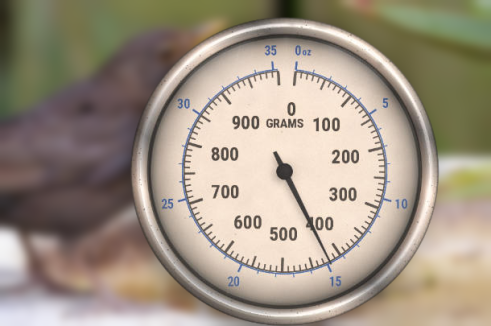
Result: 420 g
